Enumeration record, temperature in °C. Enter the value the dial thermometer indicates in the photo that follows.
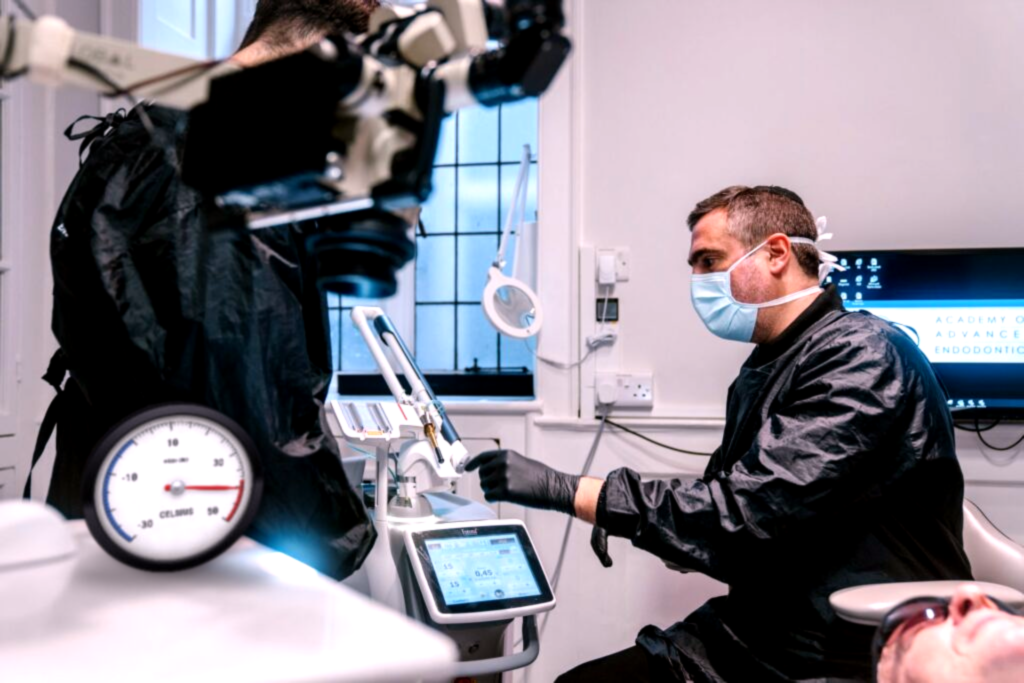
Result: 40 °C
